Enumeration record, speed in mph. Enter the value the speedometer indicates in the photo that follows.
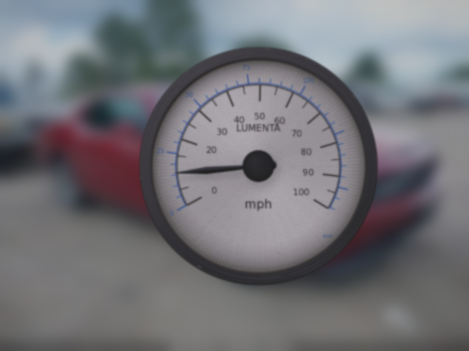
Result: 10 mph
